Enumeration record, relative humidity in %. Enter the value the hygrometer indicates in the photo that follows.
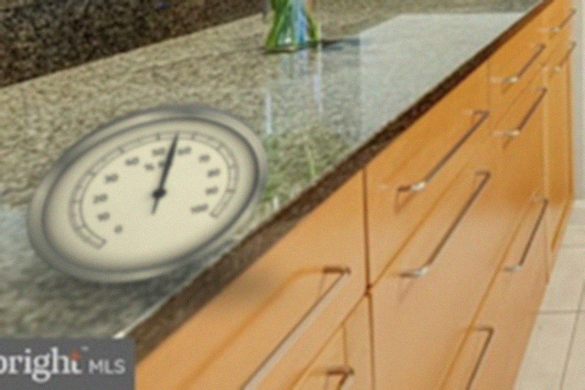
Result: 55 %
